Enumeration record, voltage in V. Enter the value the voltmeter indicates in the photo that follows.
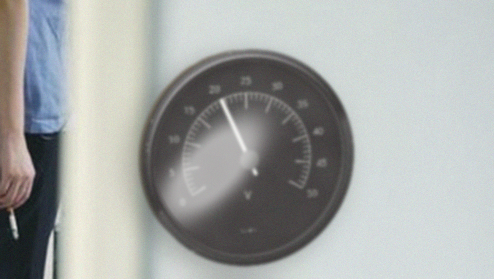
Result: 20 V
